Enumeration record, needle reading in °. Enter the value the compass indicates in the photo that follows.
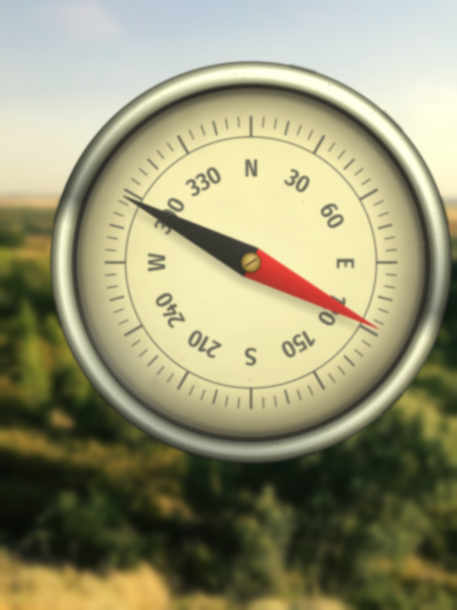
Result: 117.5 °
